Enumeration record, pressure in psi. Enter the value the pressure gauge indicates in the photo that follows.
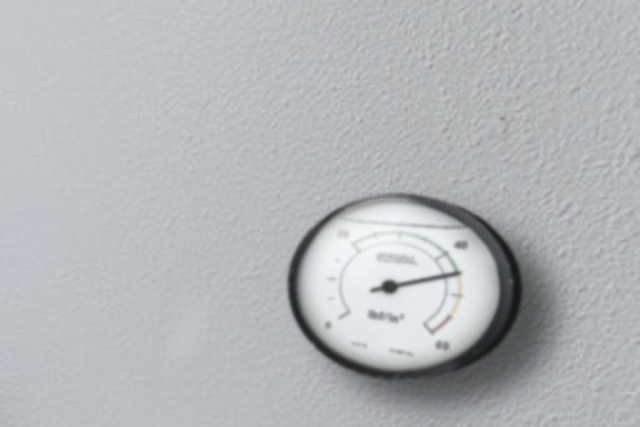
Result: 45 psi
